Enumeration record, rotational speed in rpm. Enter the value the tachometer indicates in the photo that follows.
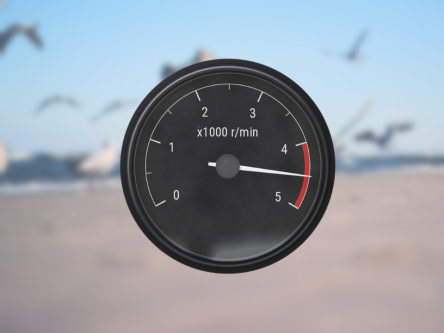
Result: 4500 rpm
